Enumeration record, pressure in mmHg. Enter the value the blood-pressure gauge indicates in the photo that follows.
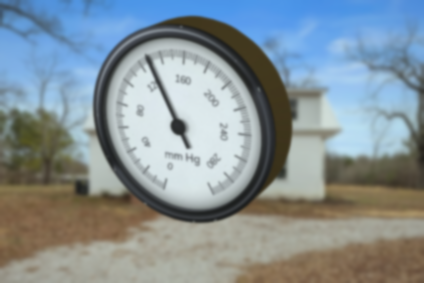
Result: 130 mmHg
